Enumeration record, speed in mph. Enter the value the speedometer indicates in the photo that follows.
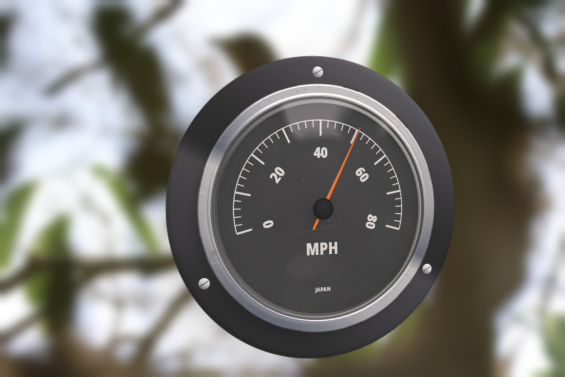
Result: 50 mph
